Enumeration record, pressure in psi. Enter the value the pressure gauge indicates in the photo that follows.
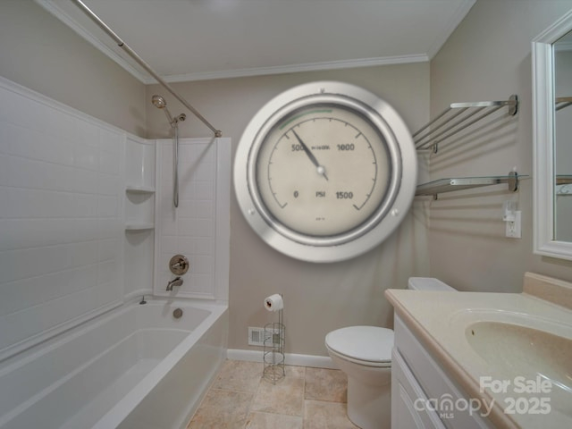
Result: 550 psi
